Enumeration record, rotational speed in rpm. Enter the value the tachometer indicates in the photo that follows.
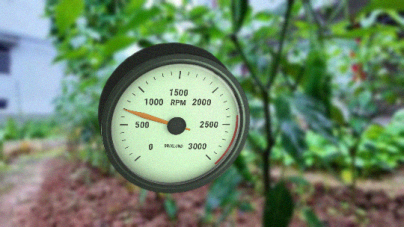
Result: 700 rpm
